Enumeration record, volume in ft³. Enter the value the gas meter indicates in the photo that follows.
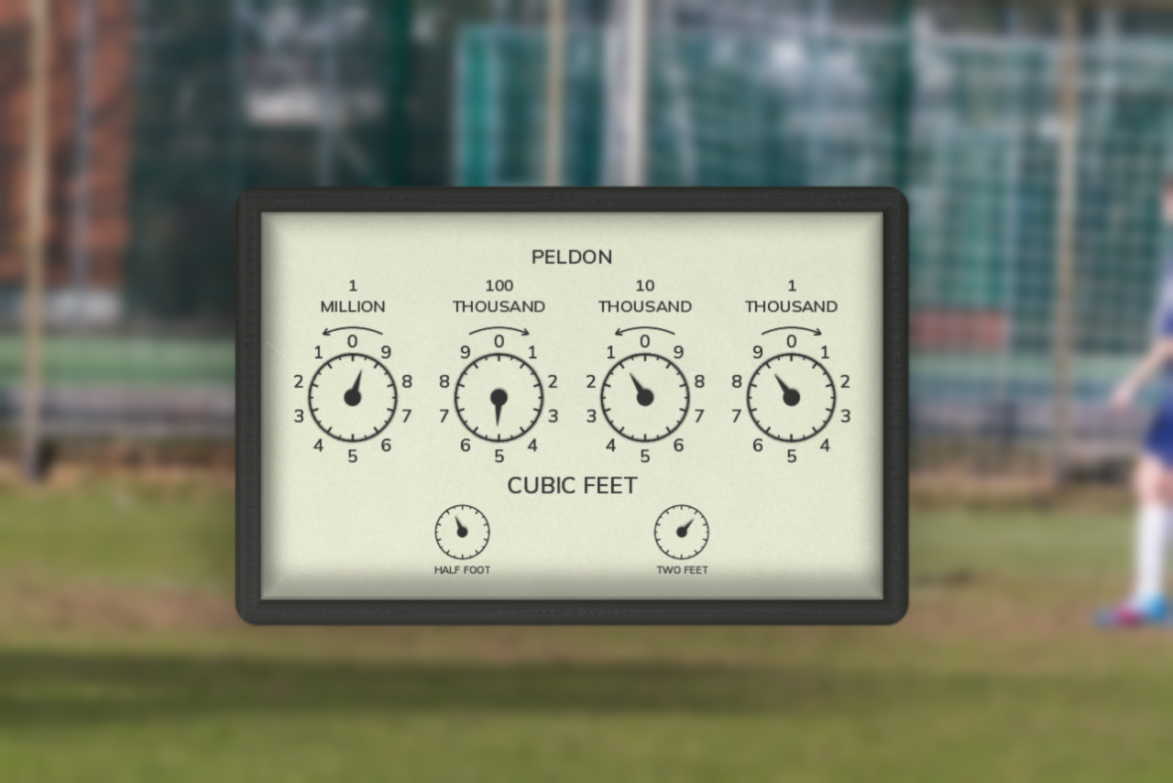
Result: 950900 ft³
